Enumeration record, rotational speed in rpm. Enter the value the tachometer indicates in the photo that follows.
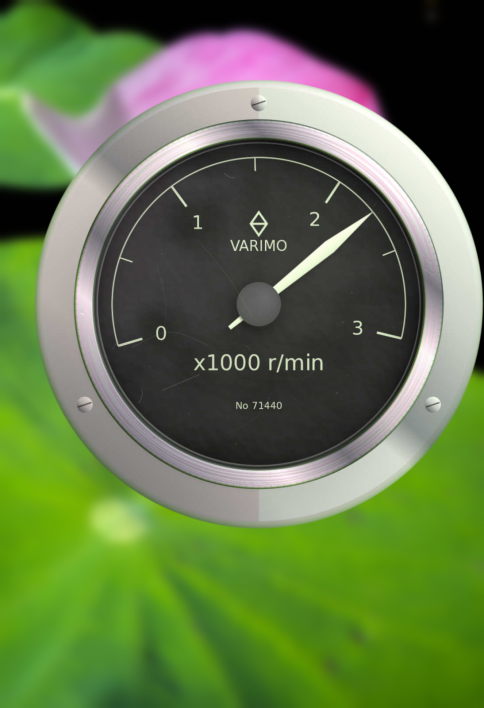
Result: 2250 rpm
